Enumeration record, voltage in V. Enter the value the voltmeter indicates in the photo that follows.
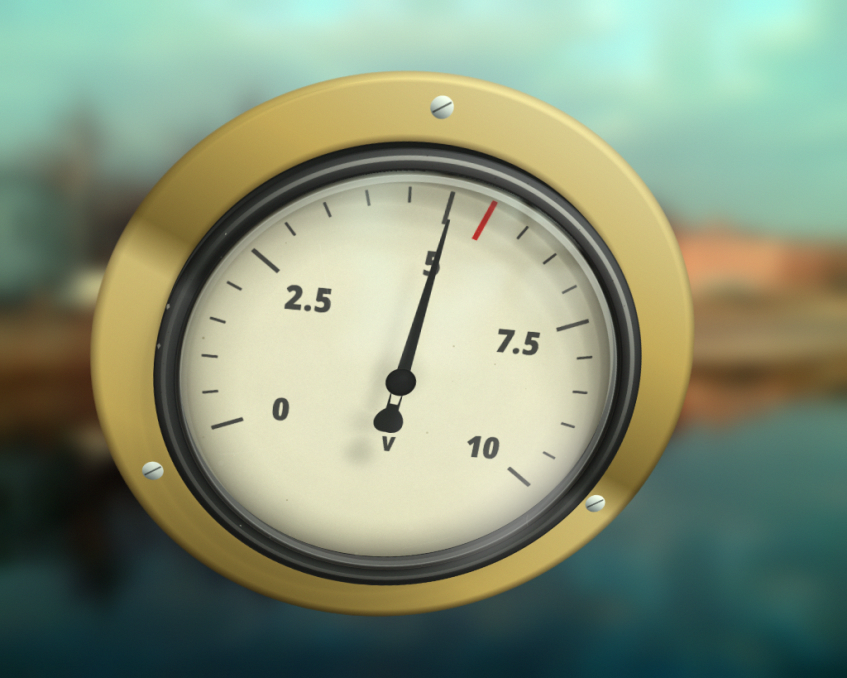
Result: 5 V
